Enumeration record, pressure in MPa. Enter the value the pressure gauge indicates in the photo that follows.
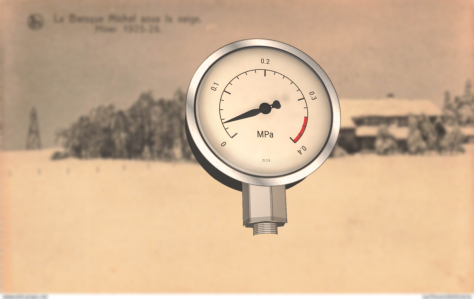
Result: 0.03 MPa
